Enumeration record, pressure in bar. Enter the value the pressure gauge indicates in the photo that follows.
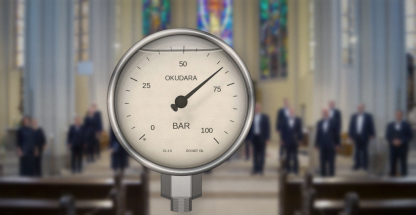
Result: 67.5 bar
